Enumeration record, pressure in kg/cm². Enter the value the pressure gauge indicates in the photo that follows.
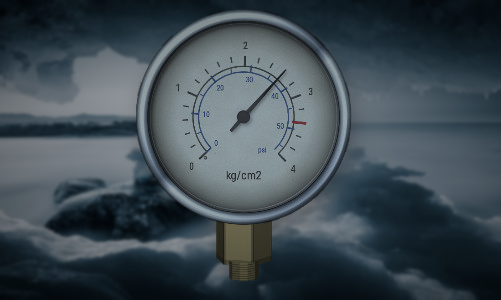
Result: 2.6 kg/cm²
